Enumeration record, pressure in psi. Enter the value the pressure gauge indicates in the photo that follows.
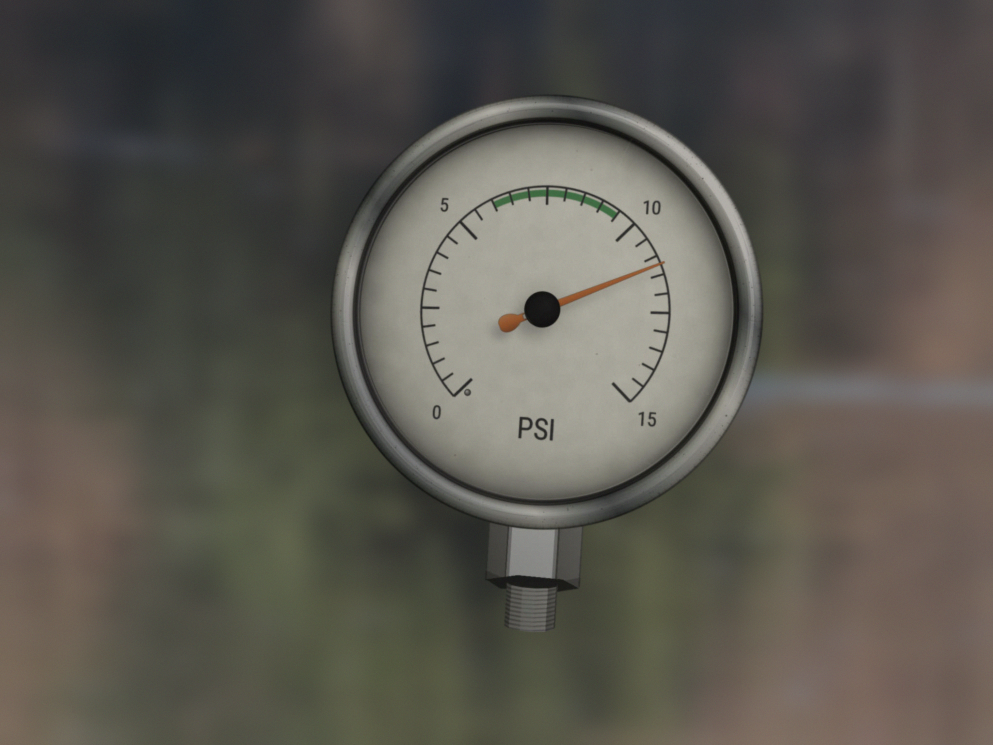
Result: 11.25 psi
